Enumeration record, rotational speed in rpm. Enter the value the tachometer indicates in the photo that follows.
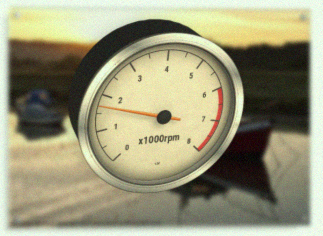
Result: 1750 rpm
